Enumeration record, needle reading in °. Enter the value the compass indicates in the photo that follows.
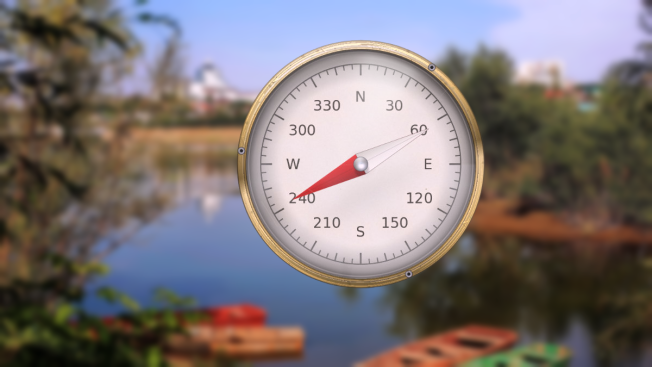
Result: 242.5 °
